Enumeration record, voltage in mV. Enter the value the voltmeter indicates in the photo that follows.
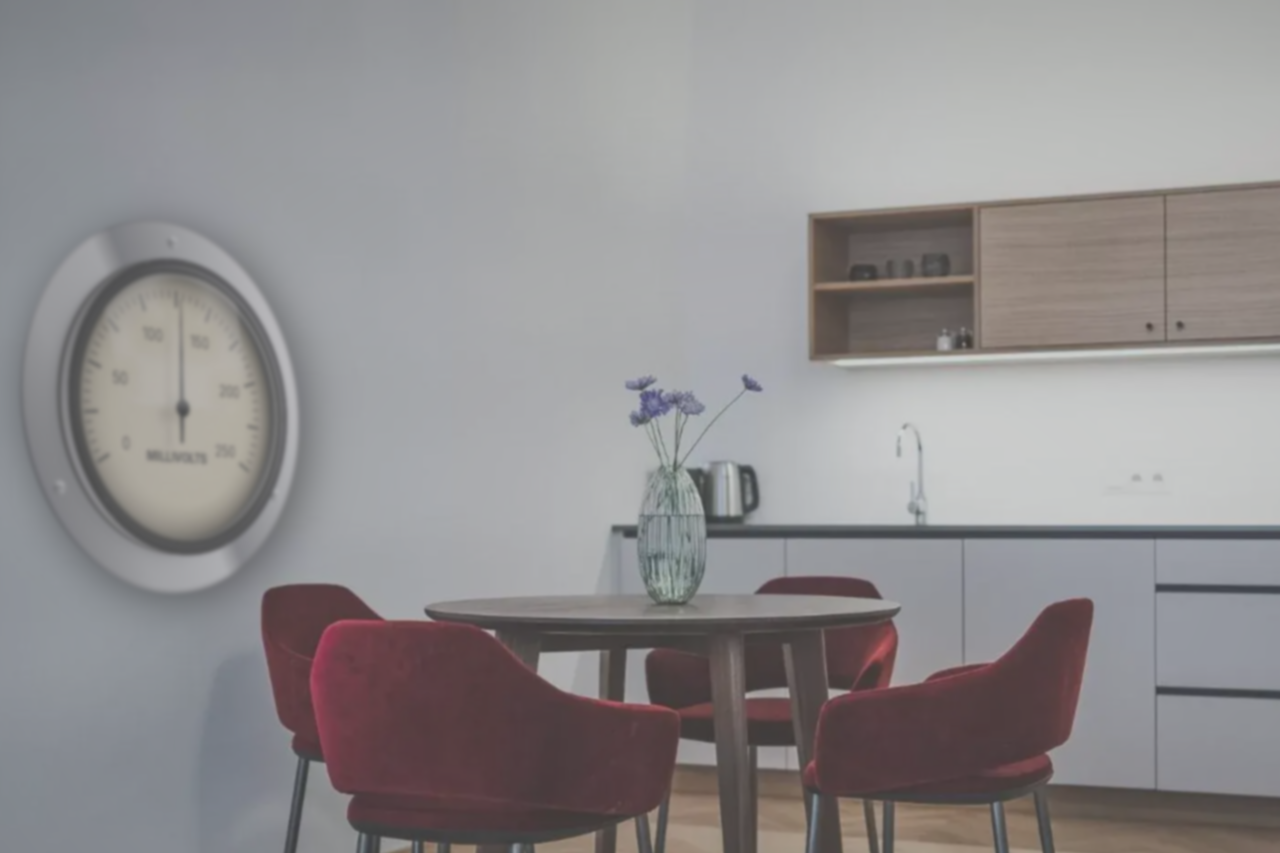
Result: 125 mV
